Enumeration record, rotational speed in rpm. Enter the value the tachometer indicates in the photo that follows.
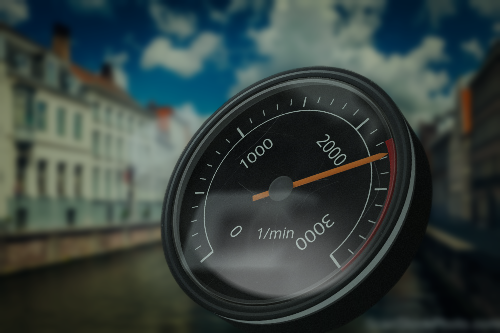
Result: 2300 rpm
